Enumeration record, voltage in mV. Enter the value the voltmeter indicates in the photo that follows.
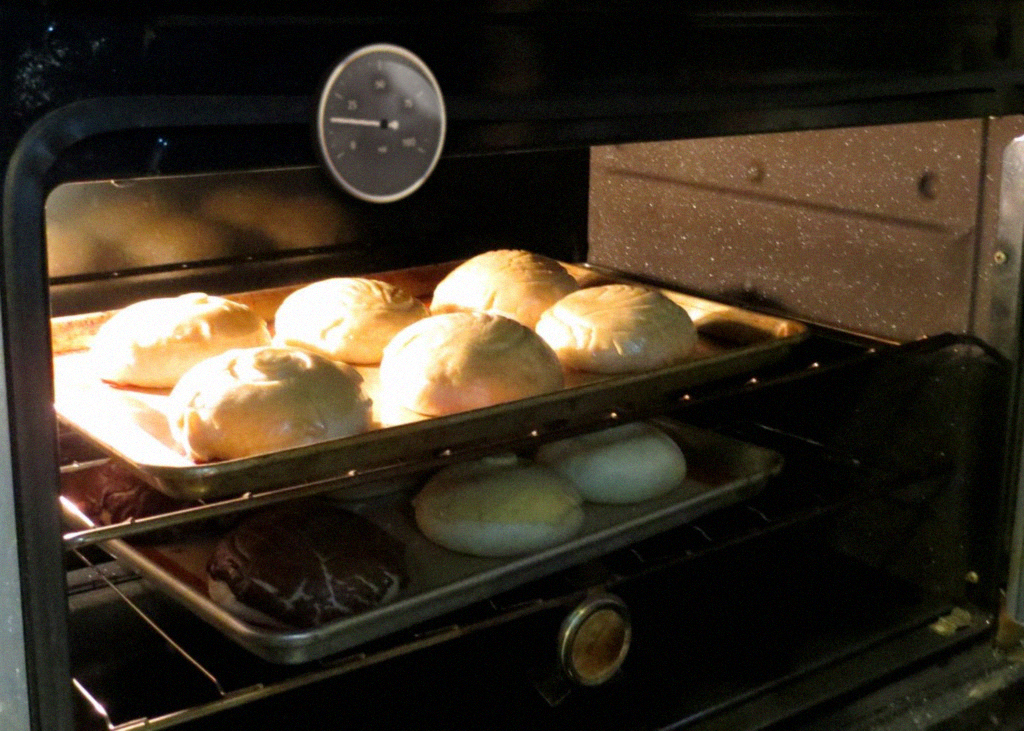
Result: 15 mV
